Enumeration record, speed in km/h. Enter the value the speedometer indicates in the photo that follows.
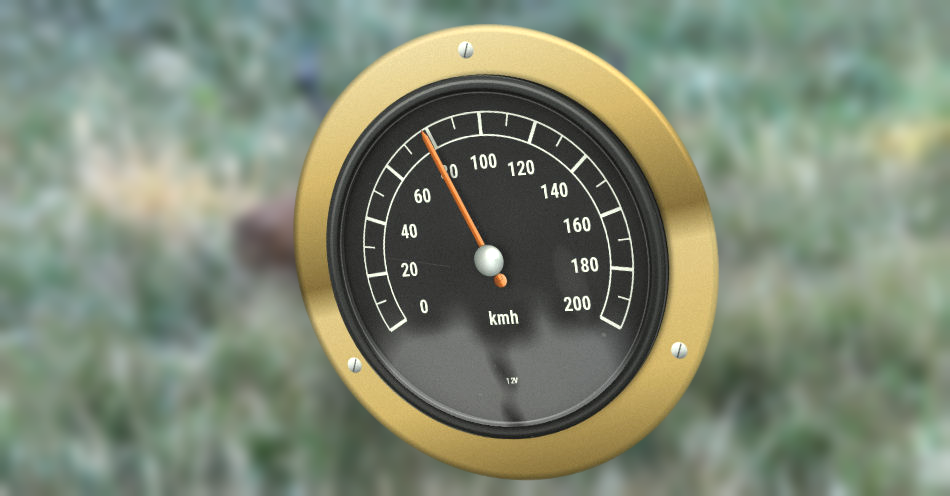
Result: 80 km/h
